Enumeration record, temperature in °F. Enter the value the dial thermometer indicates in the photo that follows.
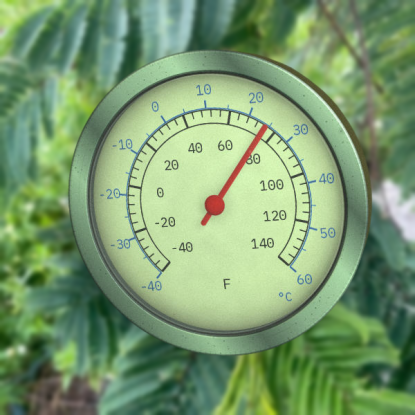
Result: 76 °F
